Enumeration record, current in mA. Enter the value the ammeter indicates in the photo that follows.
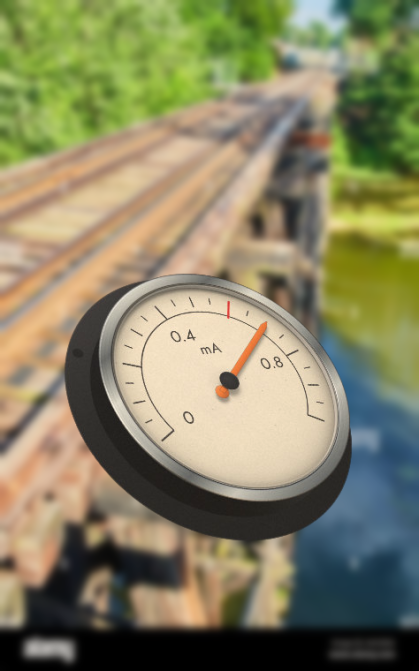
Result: 0.7 mA
